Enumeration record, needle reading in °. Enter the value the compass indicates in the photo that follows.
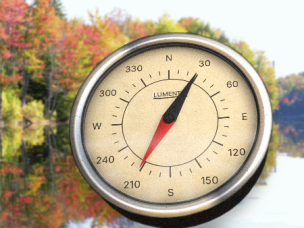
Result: 210 °
